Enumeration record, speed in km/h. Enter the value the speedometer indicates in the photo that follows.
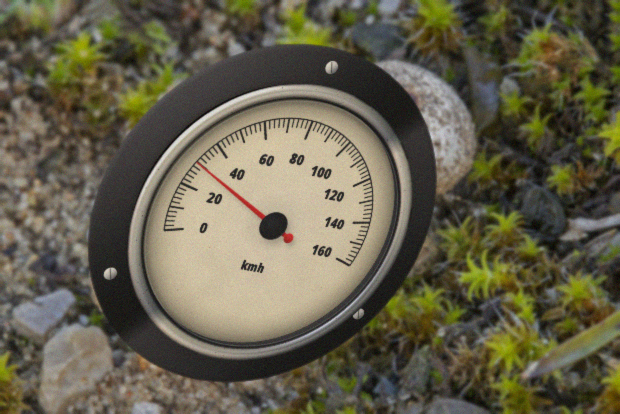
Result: 30 km/h
